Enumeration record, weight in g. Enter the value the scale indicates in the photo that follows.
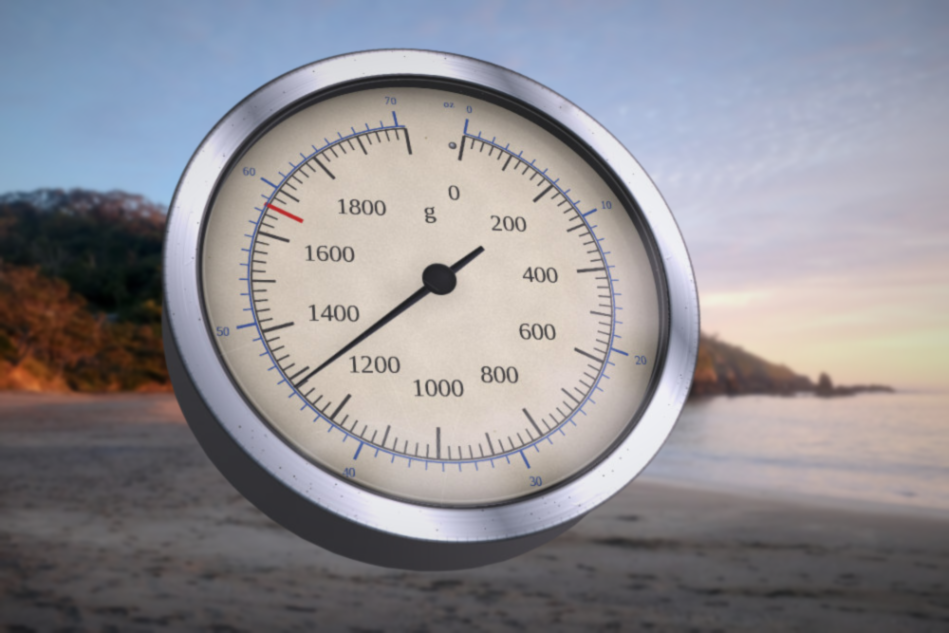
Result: 1280 g
